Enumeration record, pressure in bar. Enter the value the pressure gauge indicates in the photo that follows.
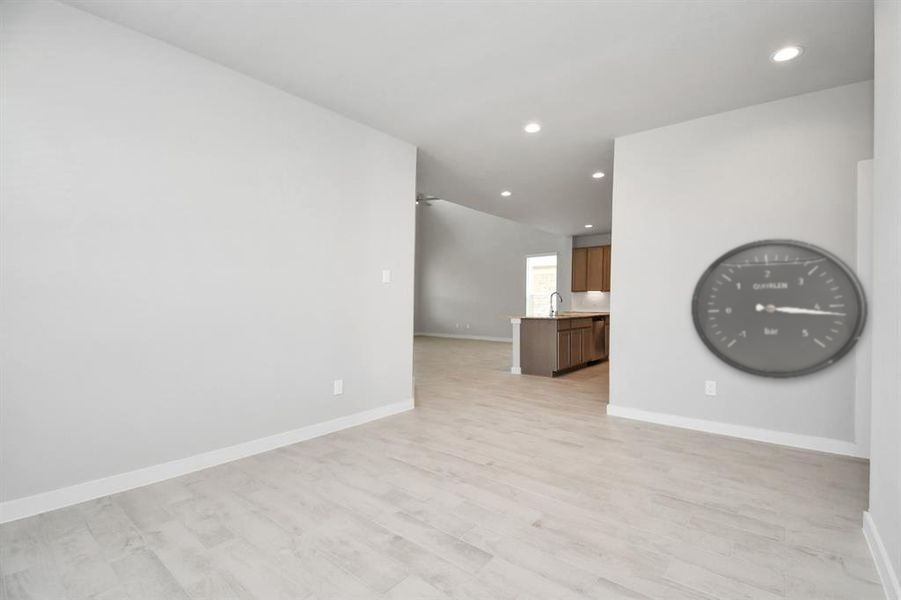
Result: 4.2 bar
